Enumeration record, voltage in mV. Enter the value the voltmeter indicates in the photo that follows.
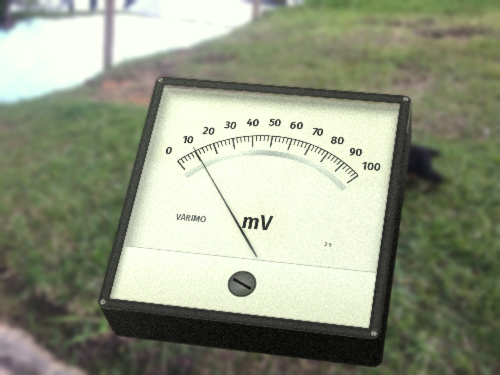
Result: 10 mV
